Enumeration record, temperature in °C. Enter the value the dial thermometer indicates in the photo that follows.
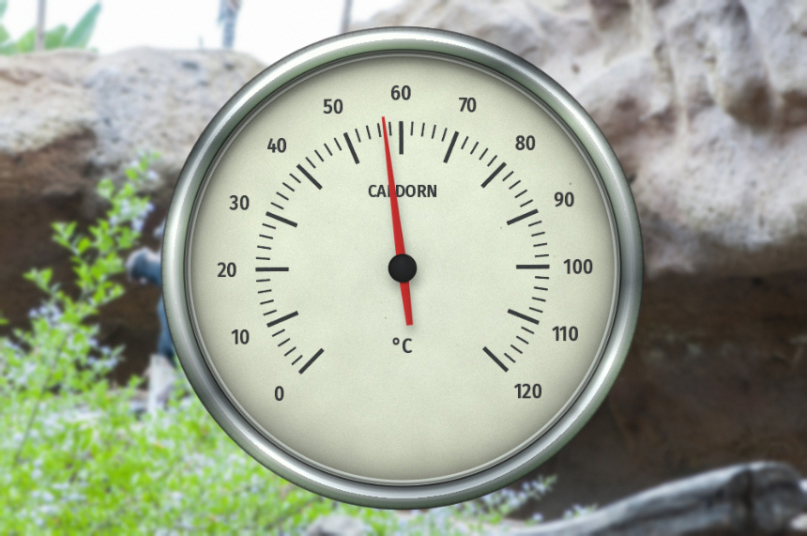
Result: 57 °C
